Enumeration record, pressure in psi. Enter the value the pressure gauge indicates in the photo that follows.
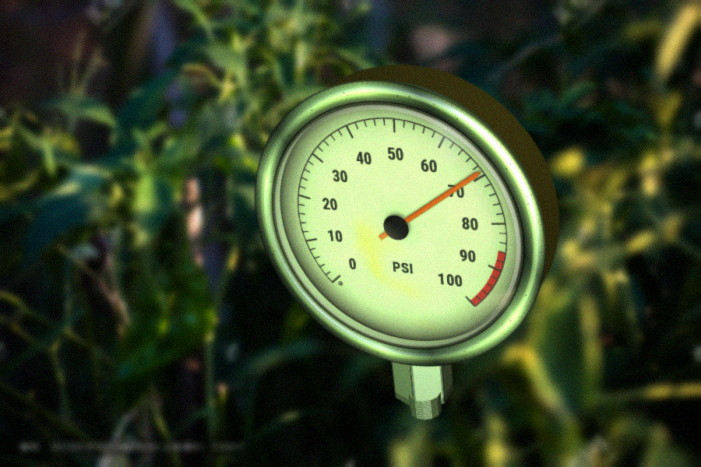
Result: 69 psi
